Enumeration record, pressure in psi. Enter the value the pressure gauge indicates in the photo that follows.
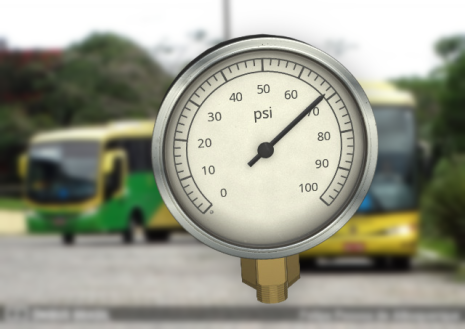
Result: 68 psi
